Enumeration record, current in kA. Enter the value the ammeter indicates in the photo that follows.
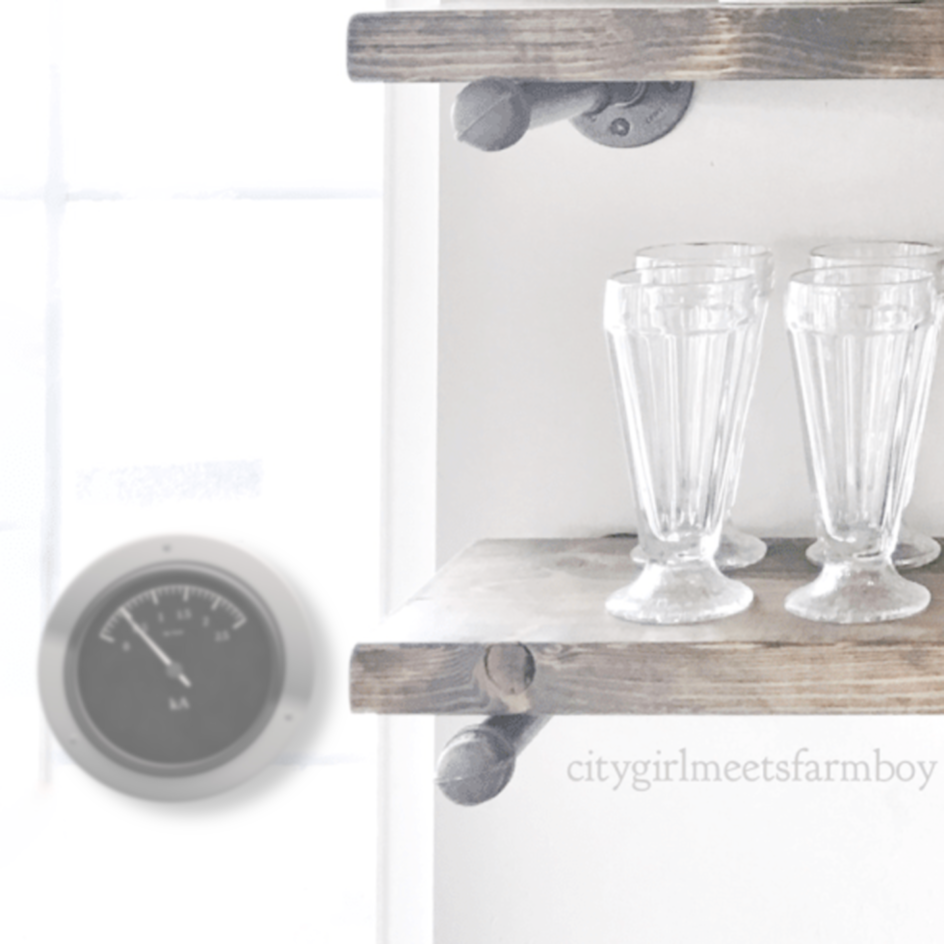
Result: 0.5 kA
